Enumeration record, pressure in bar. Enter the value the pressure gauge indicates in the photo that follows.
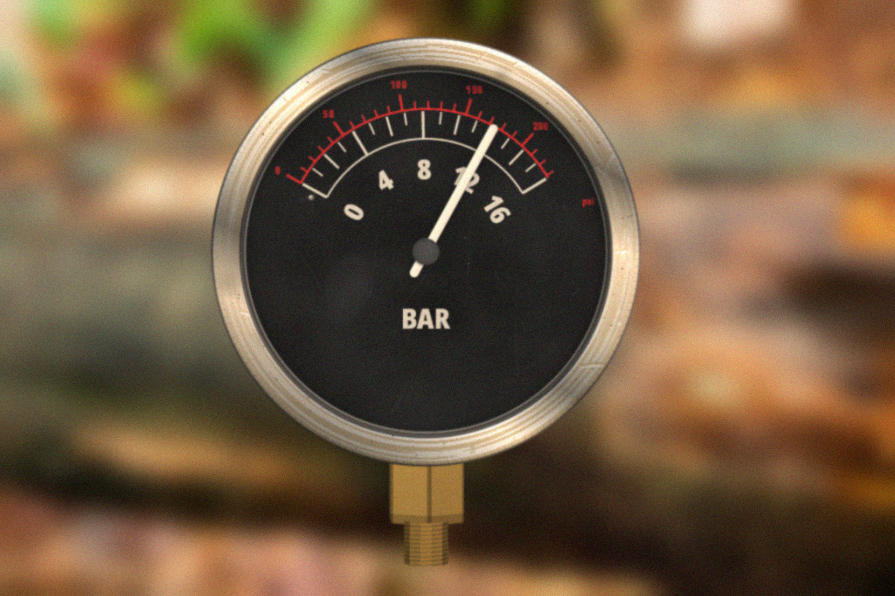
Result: 12 bar
